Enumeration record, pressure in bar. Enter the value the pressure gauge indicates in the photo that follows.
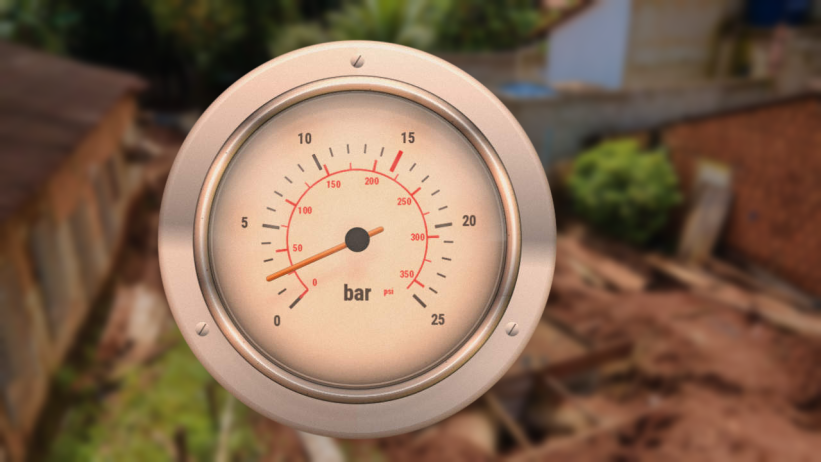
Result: 2 bar
